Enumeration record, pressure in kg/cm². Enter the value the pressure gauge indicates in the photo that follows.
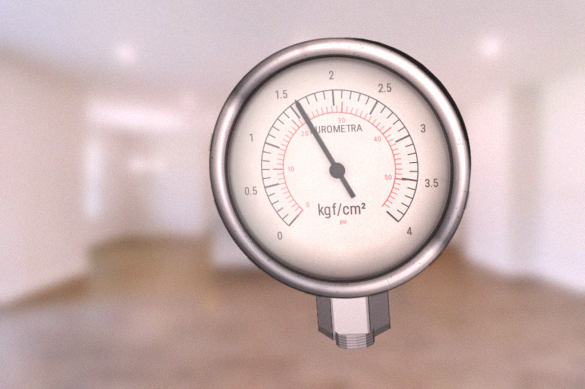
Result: 1.6 kg/cm²
